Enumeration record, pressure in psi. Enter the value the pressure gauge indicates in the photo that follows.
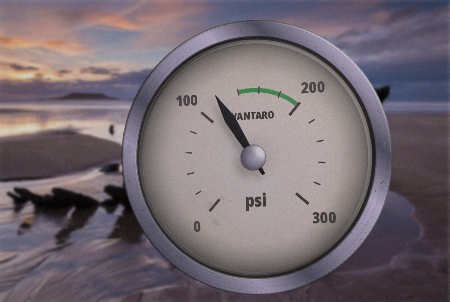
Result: 120 psi
